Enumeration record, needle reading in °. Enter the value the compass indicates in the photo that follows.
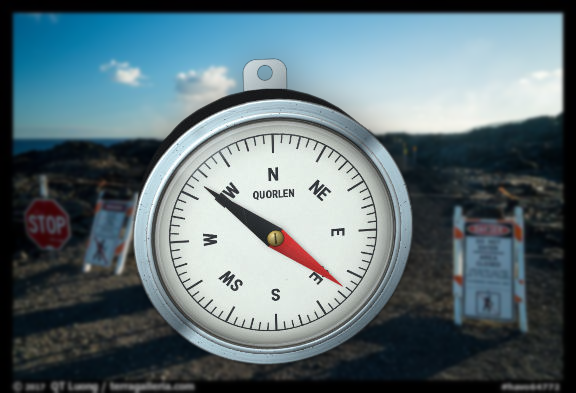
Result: 130 °
